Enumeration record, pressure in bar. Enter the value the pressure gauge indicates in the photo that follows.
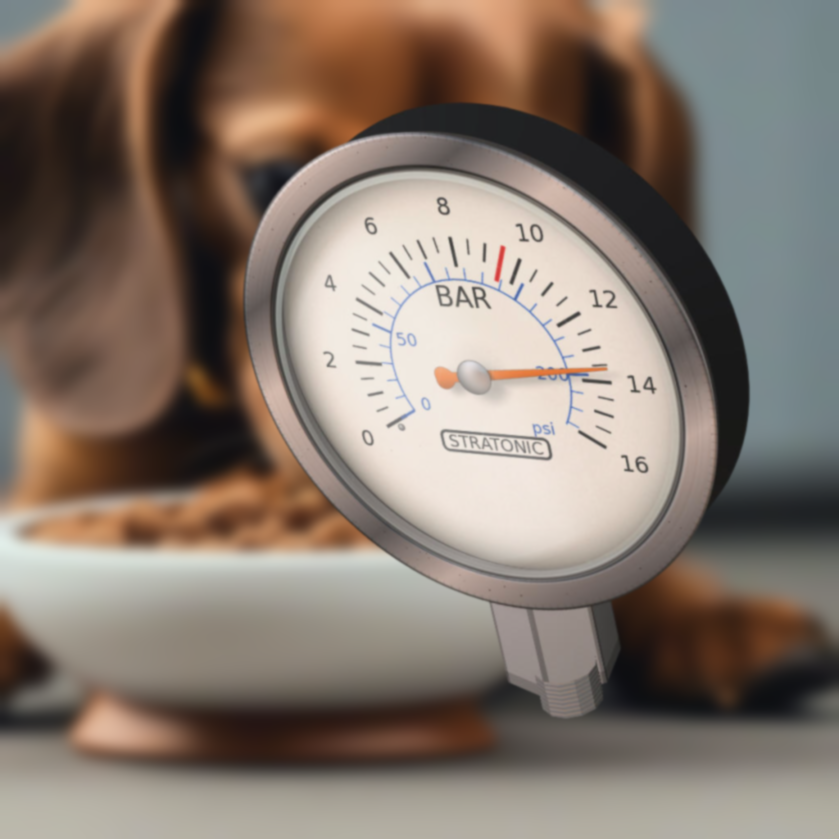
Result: 13.5 bar
